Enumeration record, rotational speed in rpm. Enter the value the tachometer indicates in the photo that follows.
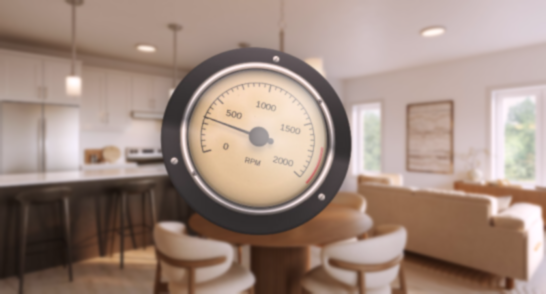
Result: 300 rpm
